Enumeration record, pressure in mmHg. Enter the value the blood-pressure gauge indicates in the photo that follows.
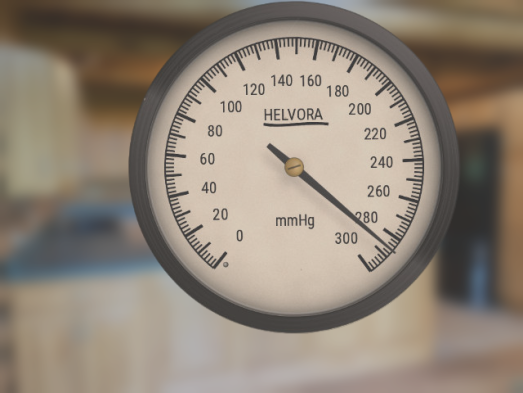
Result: 286 mmHg
